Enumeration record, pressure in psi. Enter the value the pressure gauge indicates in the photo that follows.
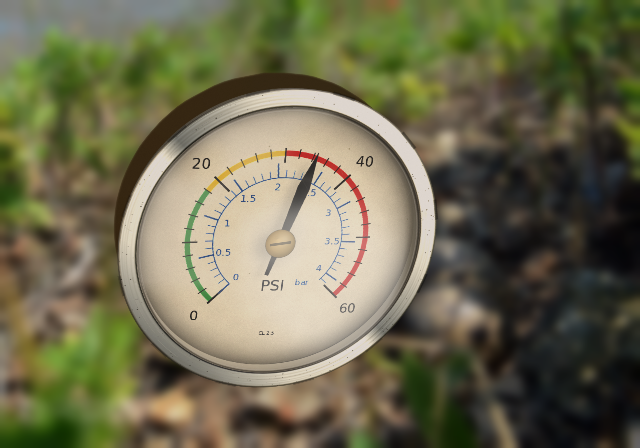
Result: 34 psi
